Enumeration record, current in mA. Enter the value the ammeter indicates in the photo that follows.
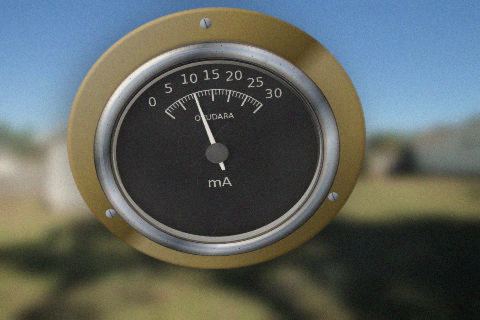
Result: 10 mA
